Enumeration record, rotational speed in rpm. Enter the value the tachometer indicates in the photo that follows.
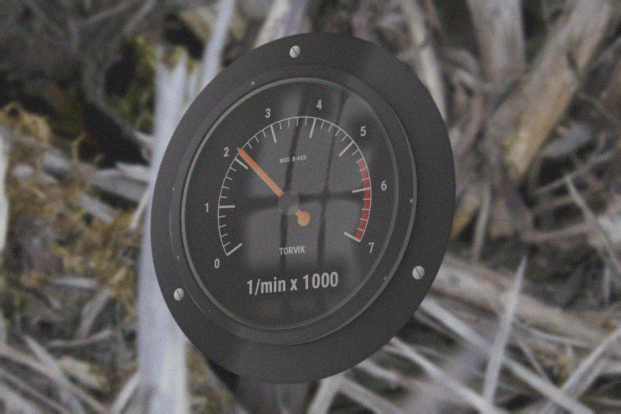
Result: 2200 rpm
